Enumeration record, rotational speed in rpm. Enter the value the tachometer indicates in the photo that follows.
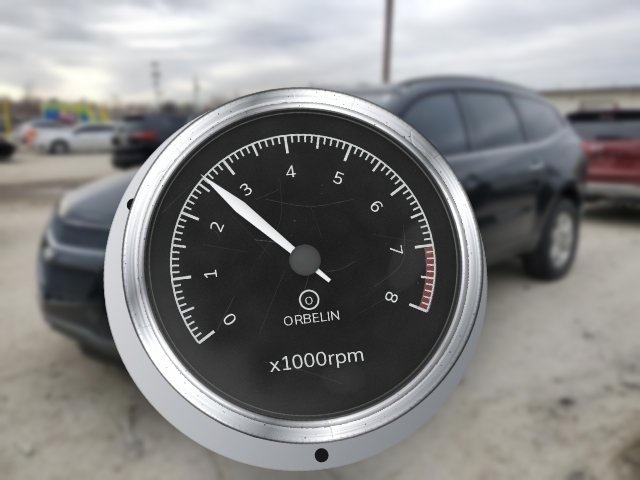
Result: 2600 rpm
